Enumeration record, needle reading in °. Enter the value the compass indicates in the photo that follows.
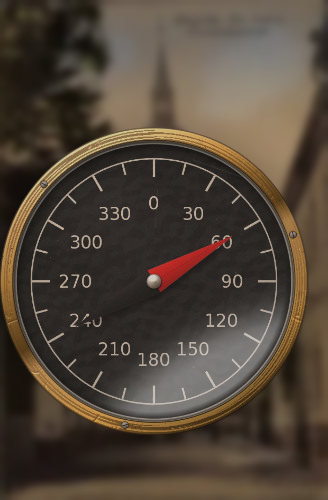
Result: 60 °
